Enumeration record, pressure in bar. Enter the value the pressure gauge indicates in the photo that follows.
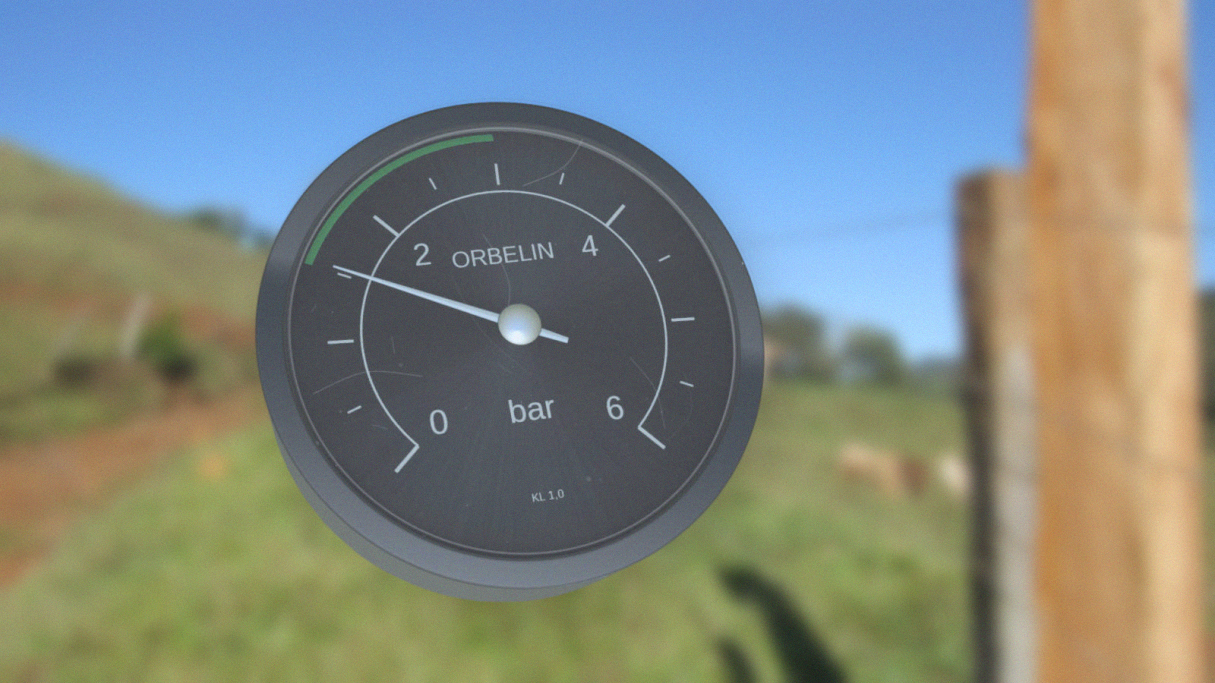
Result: 1.5 bar
